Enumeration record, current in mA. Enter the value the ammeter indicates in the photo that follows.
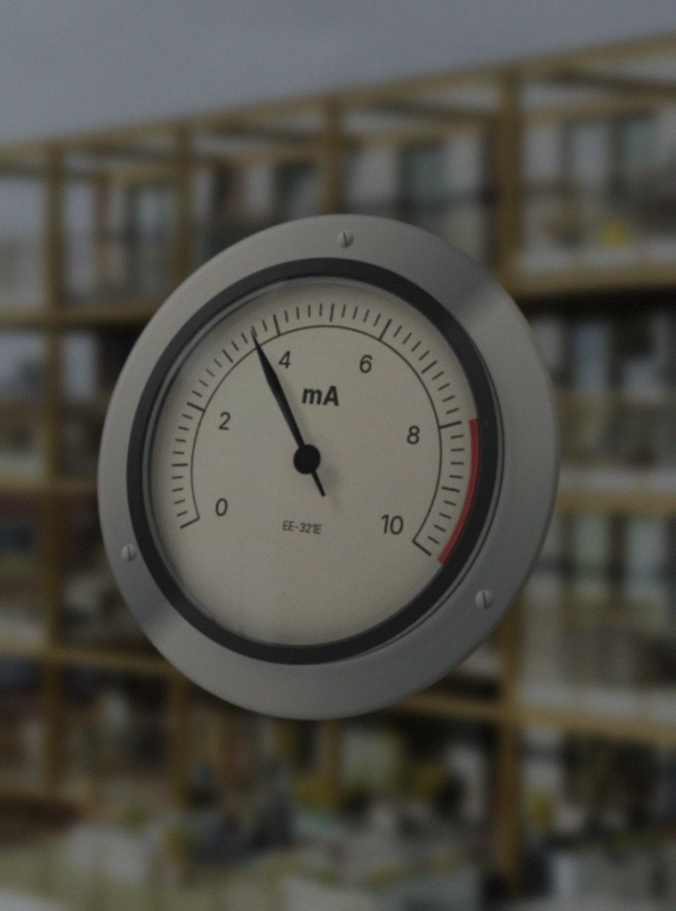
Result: 3.6 mA
